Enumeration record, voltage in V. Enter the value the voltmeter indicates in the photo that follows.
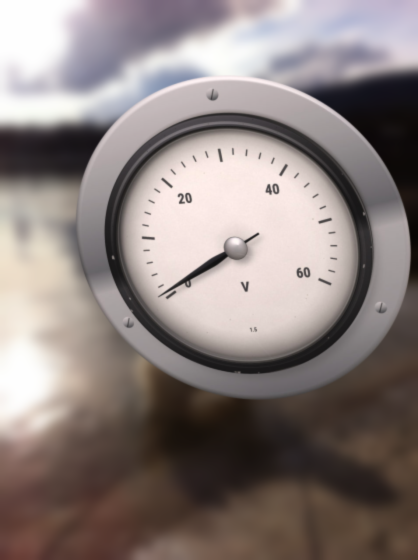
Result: 1 V
